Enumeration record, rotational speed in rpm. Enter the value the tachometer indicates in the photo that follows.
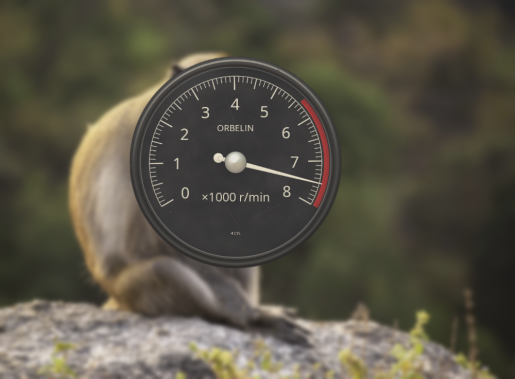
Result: 7500 rpm
